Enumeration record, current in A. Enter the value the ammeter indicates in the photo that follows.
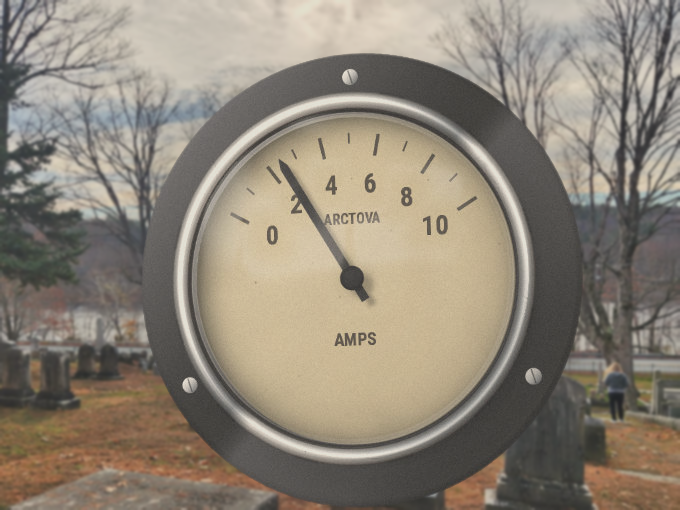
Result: 2.5 A
